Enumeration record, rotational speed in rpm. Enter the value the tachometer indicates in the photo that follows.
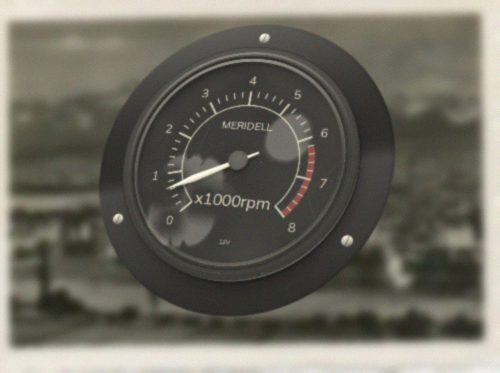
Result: 600 rpm
